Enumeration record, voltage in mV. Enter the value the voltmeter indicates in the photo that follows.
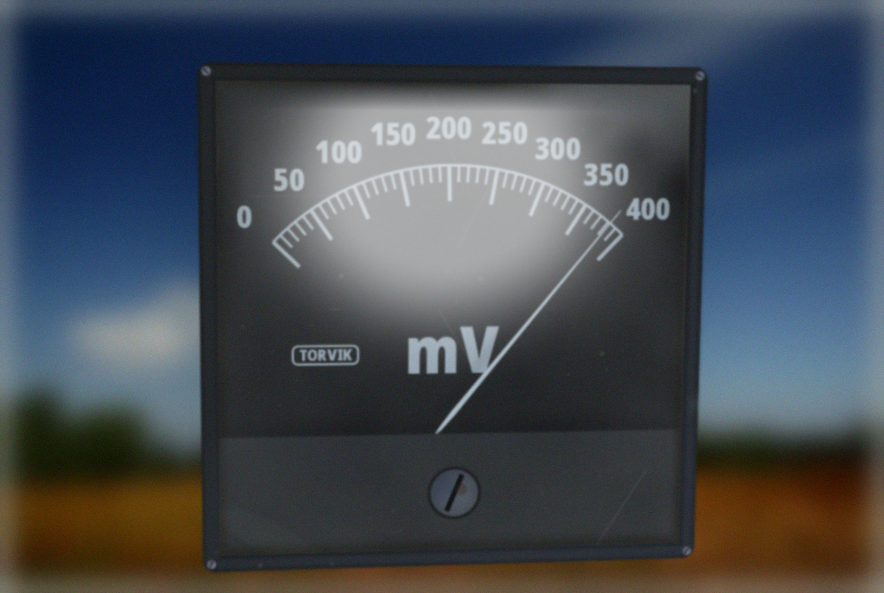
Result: 380 mV
